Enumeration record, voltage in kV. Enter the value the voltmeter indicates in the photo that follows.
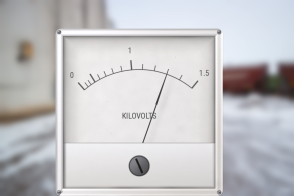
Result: 1.3 kV
